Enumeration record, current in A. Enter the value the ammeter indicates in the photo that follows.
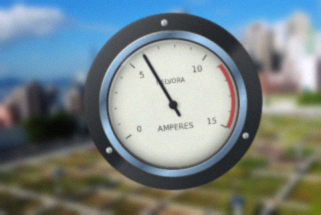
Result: 6 A
